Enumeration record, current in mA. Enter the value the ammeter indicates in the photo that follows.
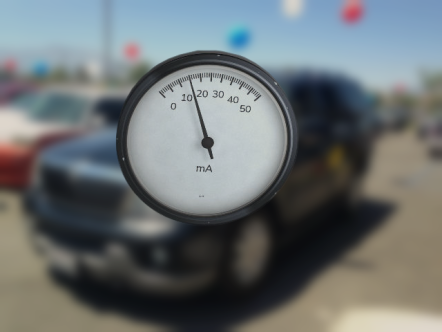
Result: 15 mA
